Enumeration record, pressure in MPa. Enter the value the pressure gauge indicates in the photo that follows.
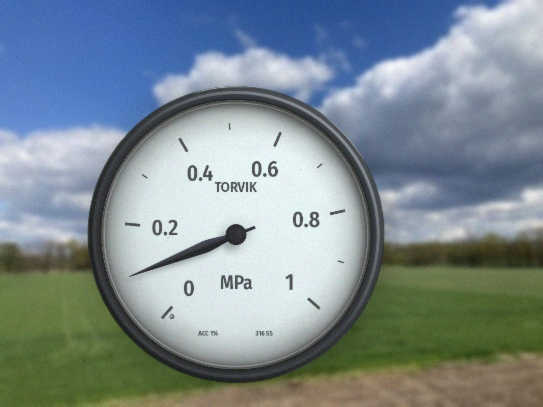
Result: 0.1 MPa
